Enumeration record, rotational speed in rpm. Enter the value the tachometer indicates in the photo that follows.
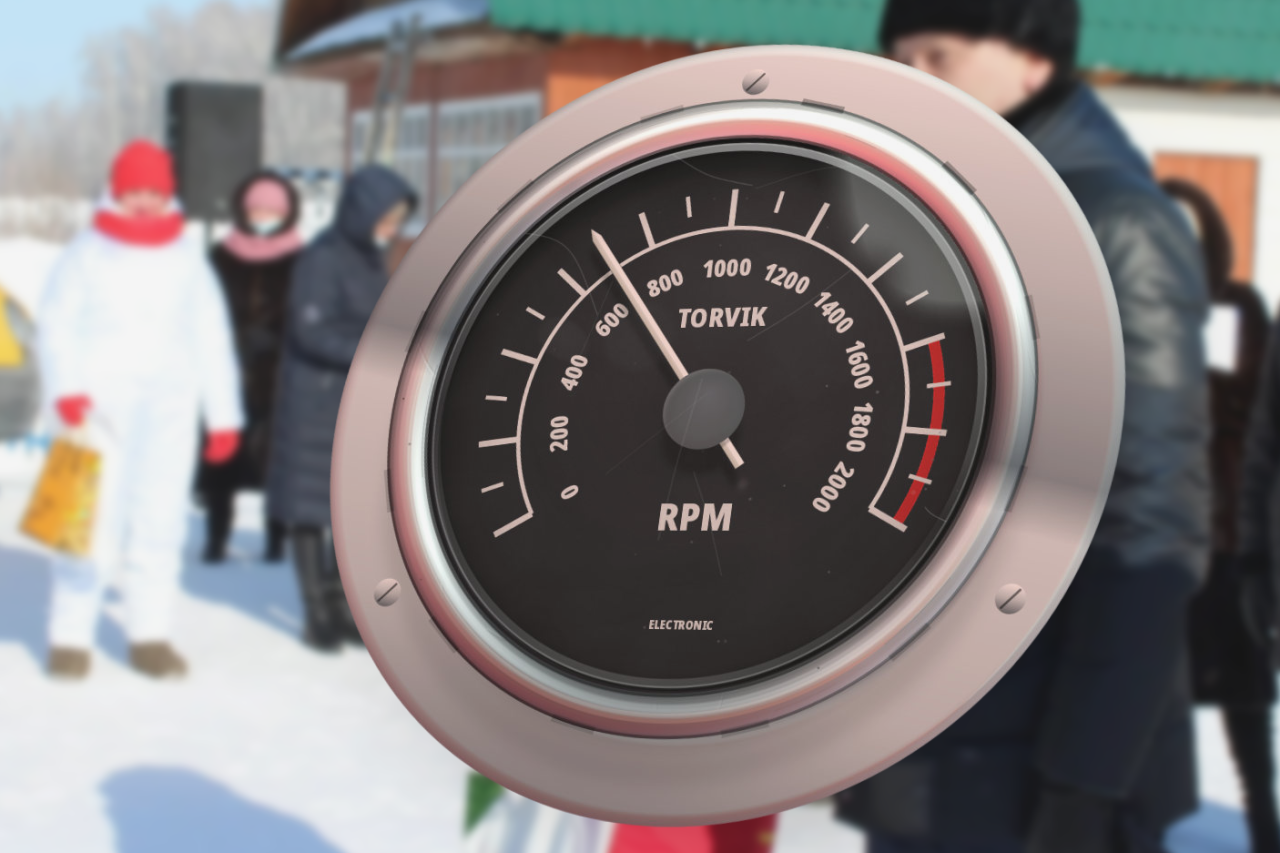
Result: 700 rpm
